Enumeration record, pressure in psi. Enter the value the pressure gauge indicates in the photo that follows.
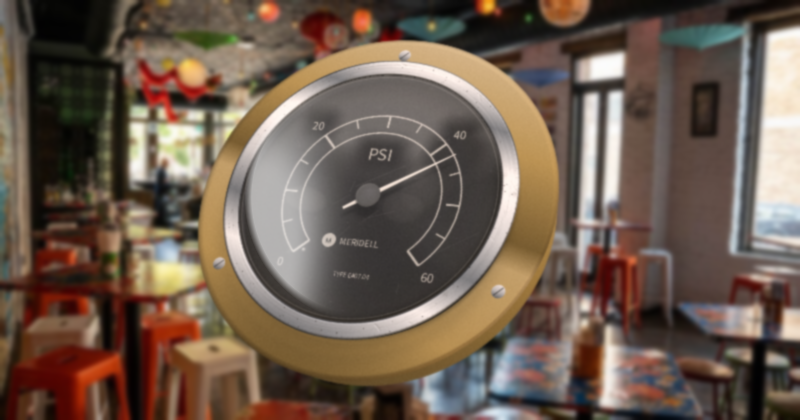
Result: 42.5 psi
